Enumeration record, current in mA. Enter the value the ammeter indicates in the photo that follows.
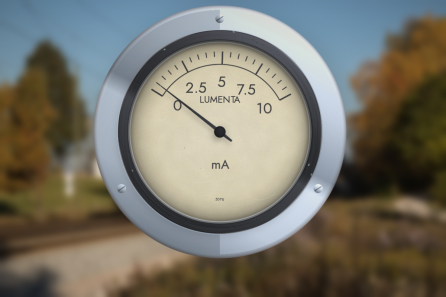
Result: 0.5 mA
